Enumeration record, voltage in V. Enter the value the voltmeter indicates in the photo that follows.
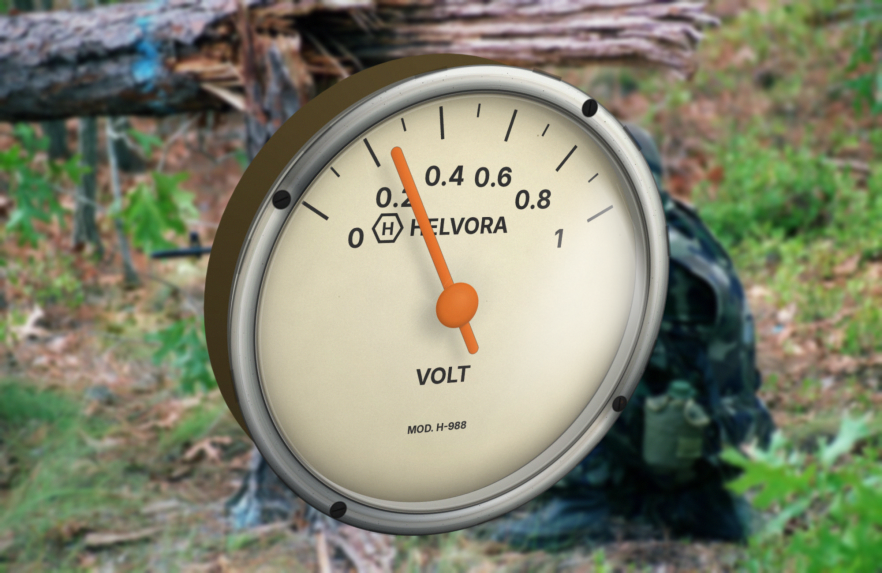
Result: 0.25 V
